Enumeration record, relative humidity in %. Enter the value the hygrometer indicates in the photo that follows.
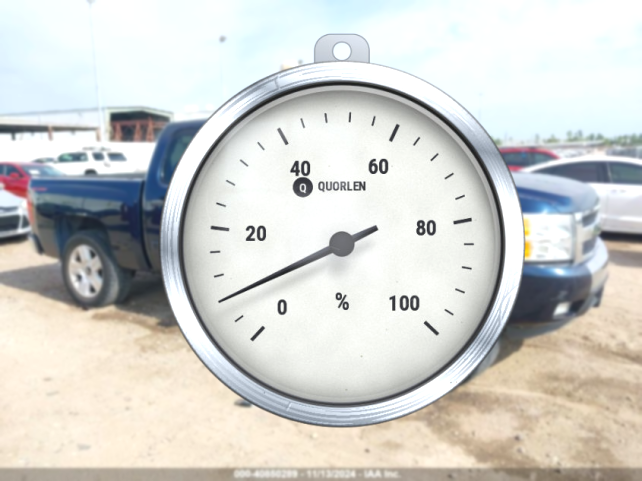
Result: 8 %
